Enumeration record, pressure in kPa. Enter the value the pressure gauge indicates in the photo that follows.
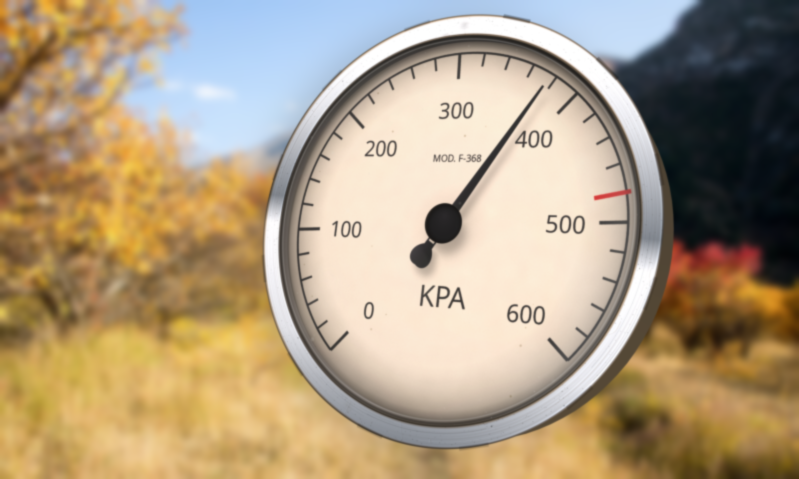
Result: 380 kPa
